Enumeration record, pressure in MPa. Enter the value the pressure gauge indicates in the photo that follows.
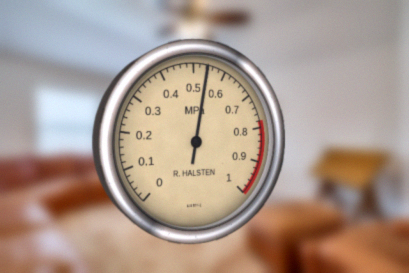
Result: 0.54 MPa
